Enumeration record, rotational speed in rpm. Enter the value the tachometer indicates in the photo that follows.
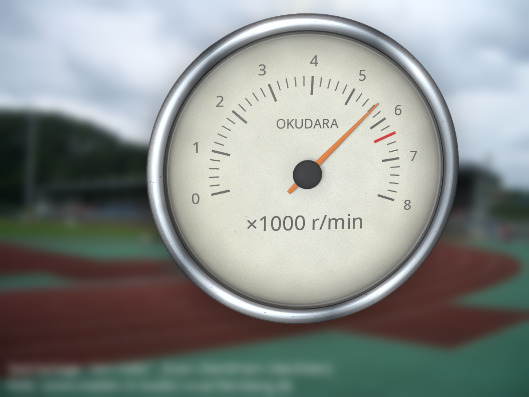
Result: 5600 rpm
